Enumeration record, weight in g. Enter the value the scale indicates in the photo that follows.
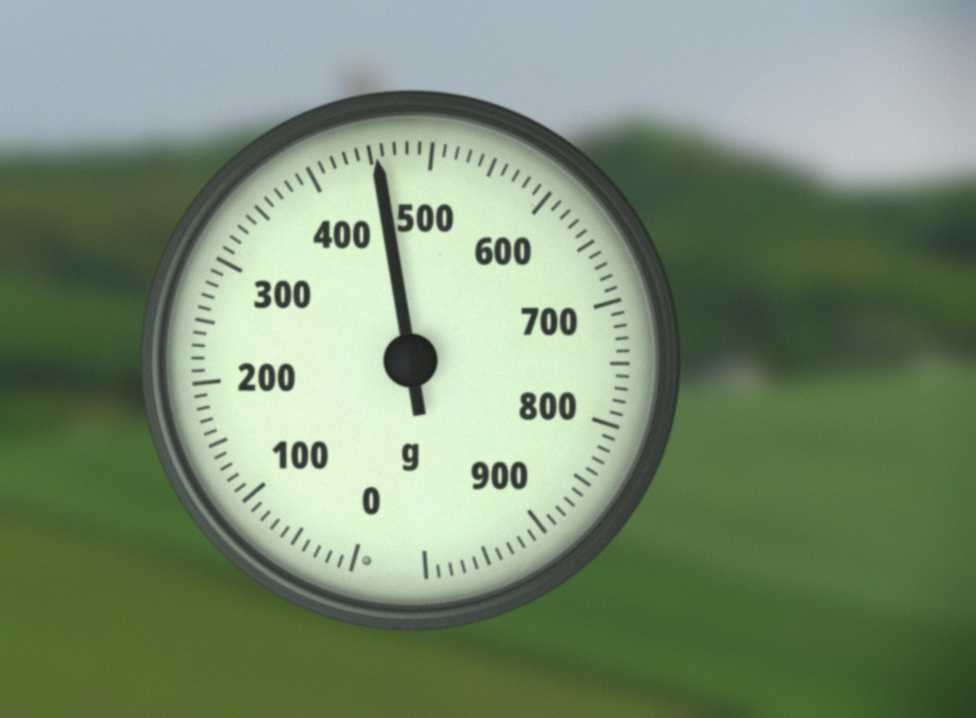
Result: 455 g
